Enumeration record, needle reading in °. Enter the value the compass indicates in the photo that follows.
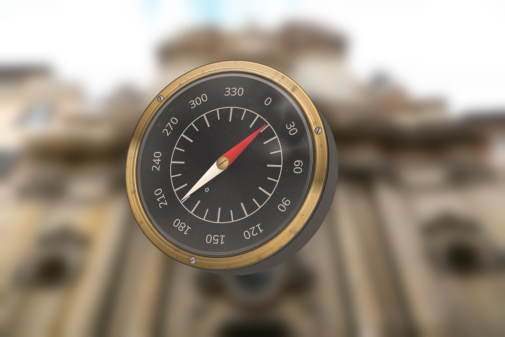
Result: 15 °
